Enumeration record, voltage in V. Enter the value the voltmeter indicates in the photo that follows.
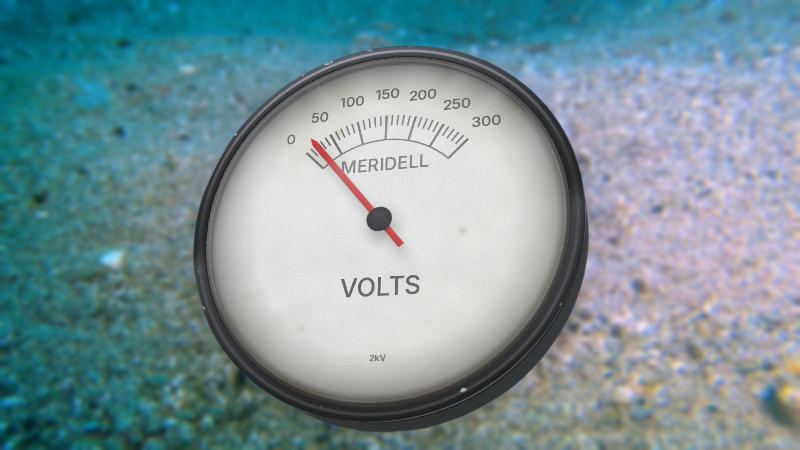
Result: 20 V
